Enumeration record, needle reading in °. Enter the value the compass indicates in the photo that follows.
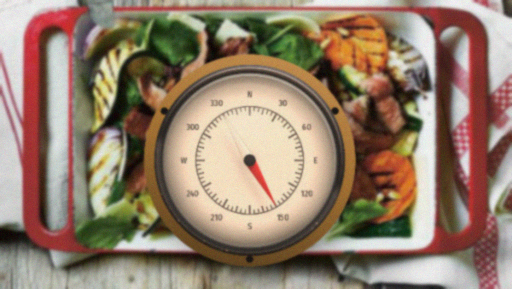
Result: 150 °
